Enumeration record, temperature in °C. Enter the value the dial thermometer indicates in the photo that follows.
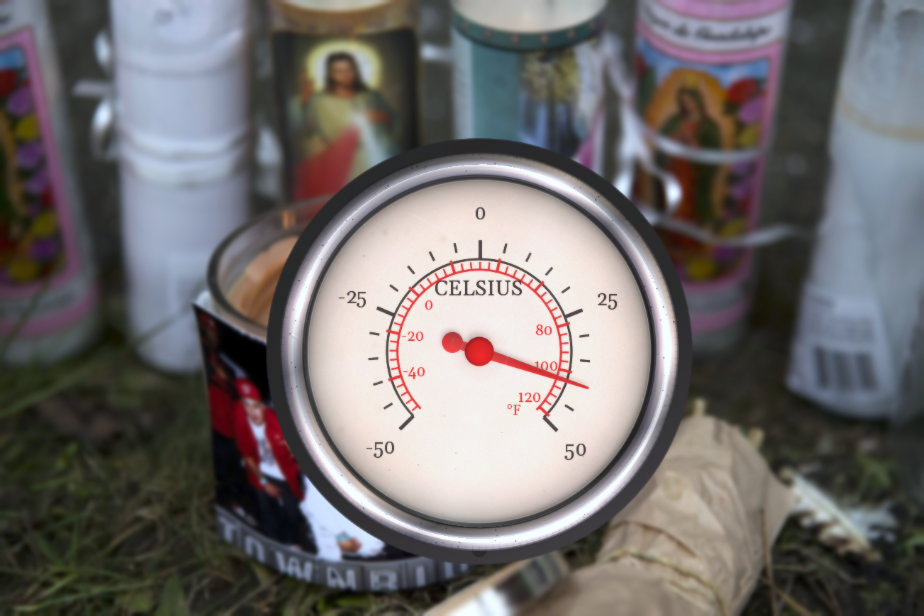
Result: 40 °C
